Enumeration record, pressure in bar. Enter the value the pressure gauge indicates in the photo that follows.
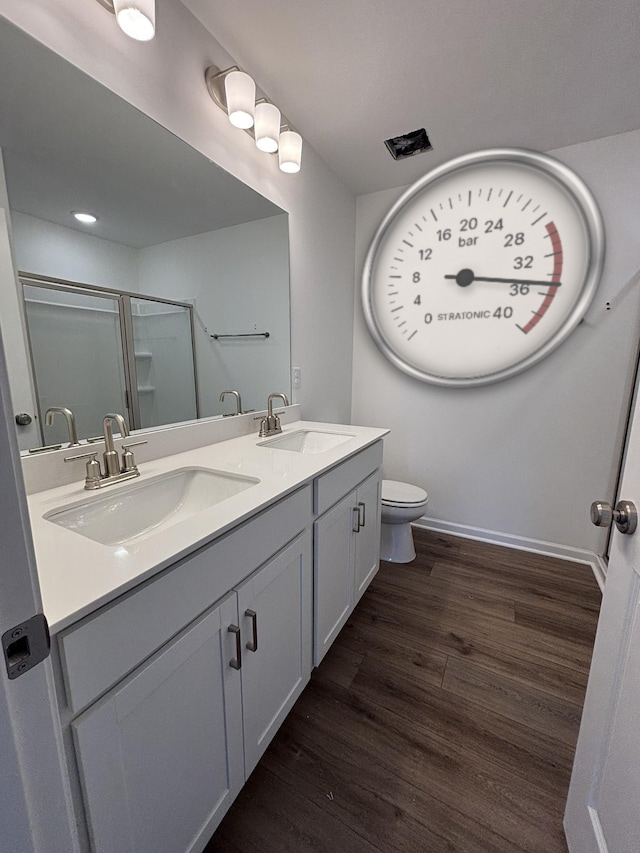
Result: 35 bar
